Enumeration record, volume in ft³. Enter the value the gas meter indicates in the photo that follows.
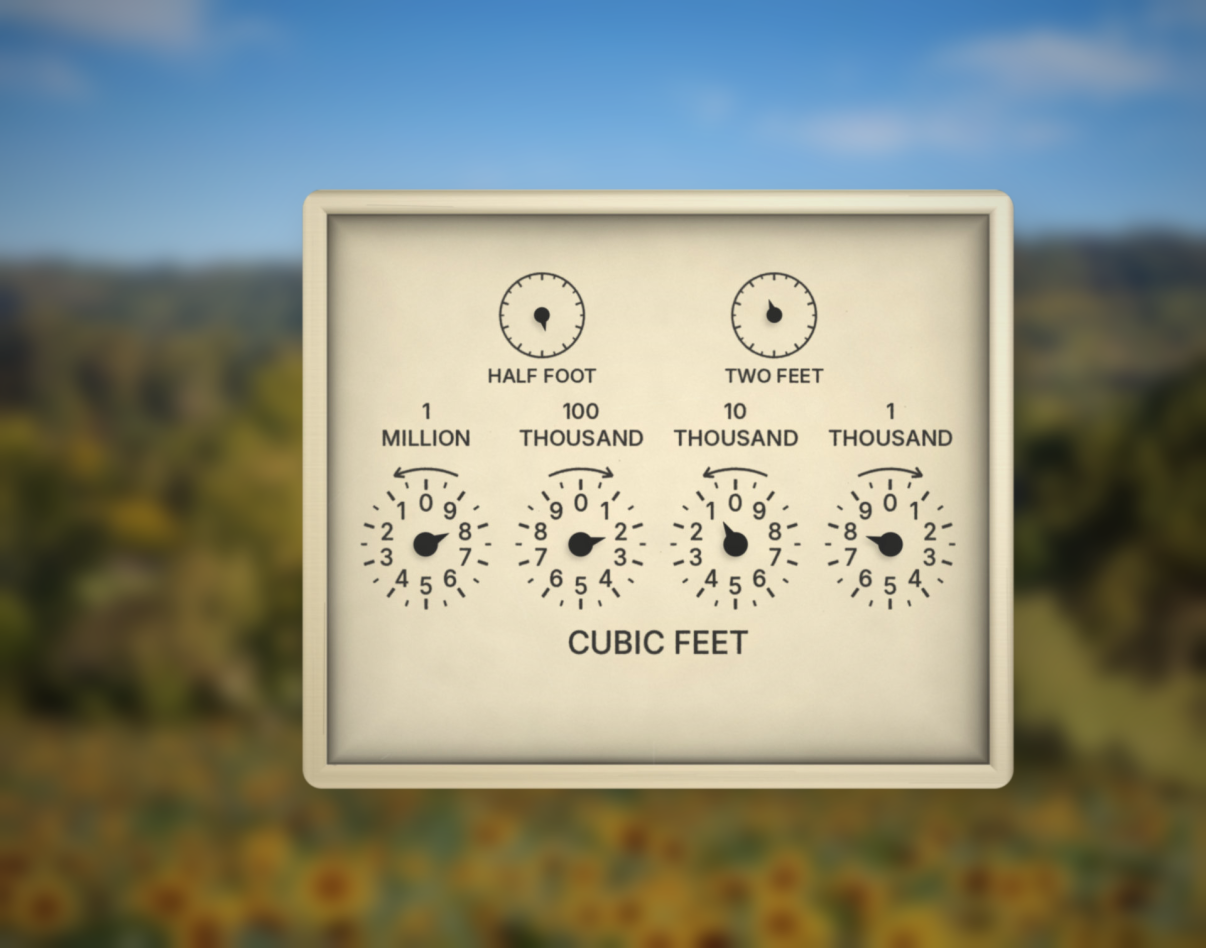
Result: 820800 ft³
